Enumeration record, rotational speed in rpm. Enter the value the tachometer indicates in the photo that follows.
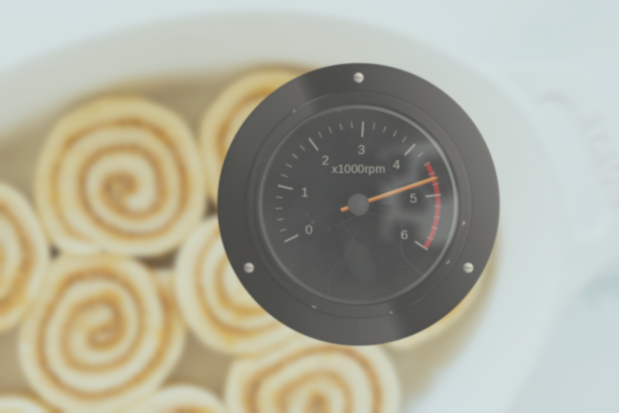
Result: 4700 rpm
